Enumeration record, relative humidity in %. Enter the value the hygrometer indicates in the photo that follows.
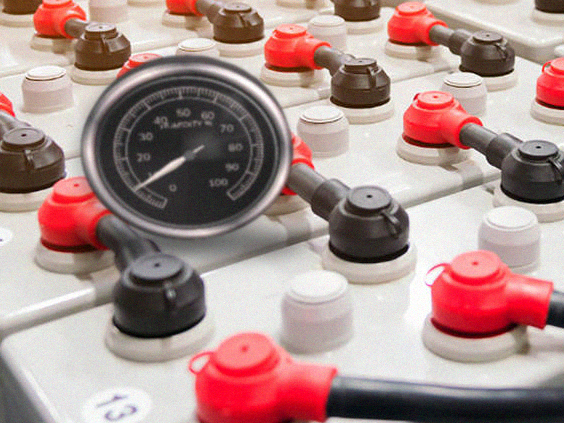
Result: 10 %
